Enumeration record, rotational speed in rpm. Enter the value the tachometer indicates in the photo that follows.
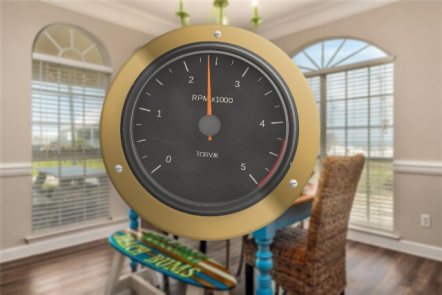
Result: 2375 rpm
